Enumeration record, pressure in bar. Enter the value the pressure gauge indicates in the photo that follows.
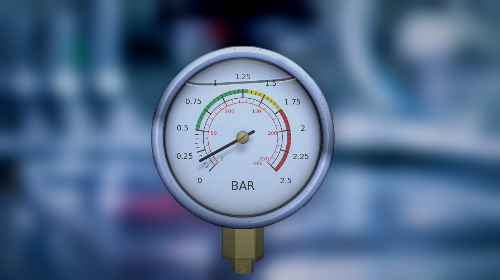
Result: 0.15 bar
